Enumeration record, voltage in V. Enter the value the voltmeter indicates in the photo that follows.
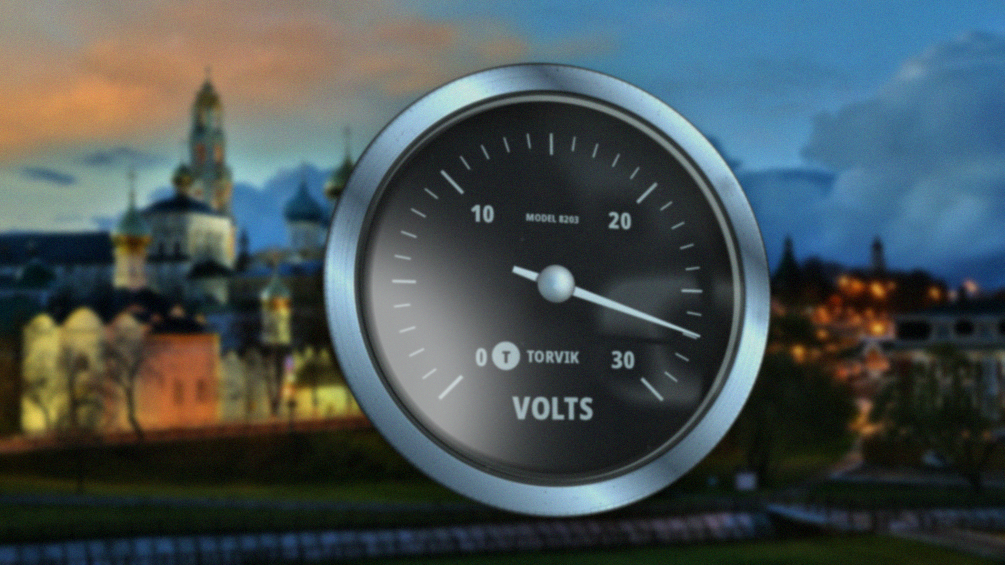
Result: 27 V
